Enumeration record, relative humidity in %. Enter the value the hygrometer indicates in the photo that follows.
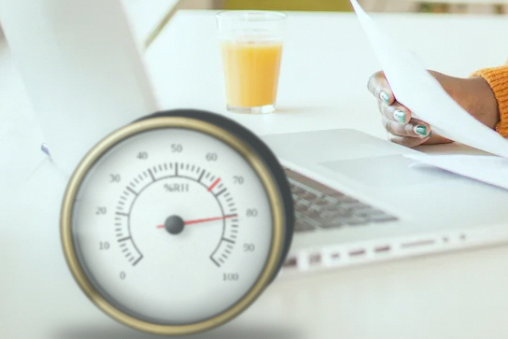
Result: 80 %
